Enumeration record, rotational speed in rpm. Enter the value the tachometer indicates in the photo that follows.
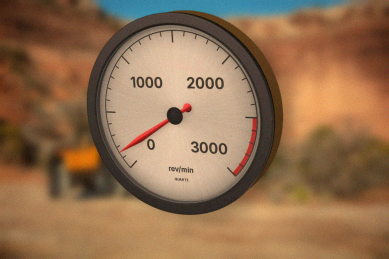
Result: 150 rpm
